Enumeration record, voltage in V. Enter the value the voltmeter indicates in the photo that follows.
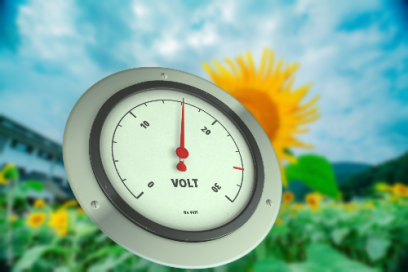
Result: 16 V
